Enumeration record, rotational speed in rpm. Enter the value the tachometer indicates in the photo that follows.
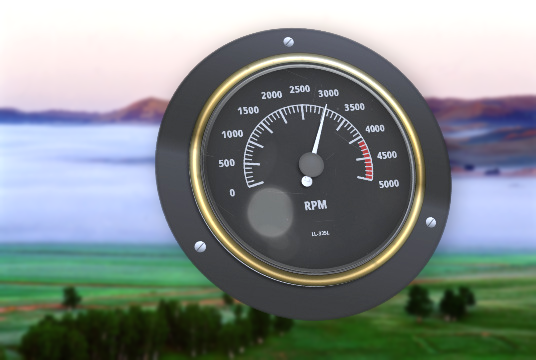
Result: 3000 rpm
